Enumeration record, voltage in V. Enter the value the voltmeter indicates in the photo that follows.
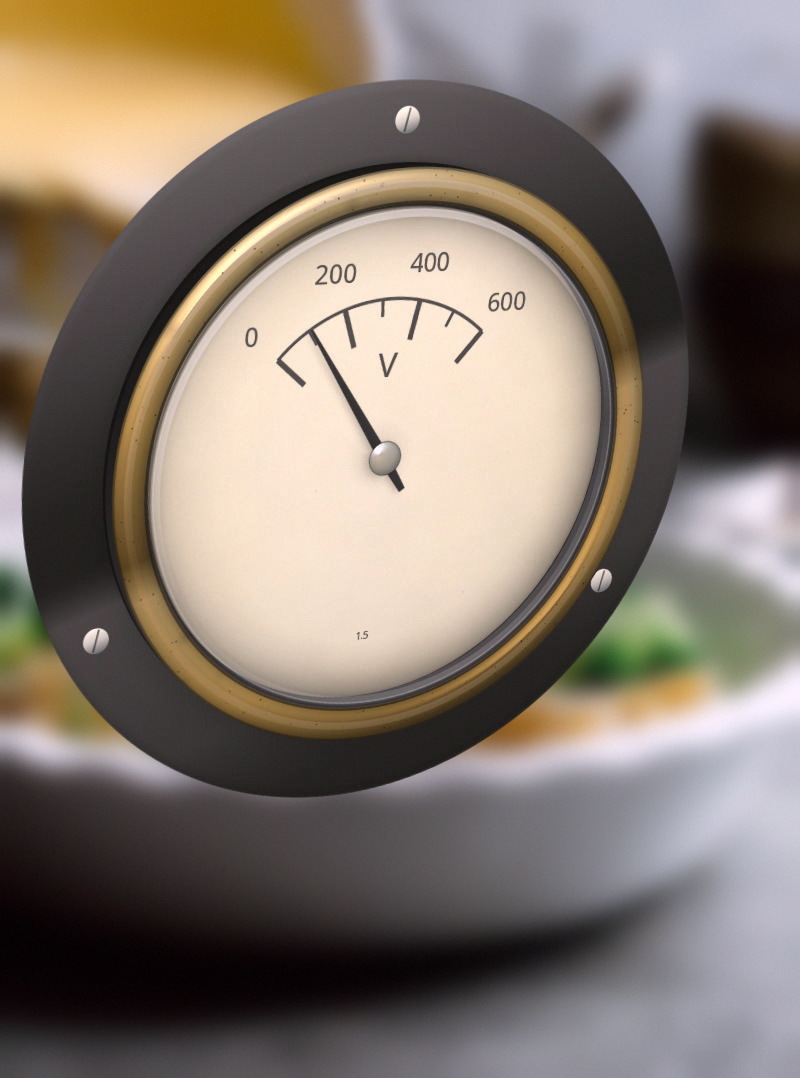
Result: 100 V
